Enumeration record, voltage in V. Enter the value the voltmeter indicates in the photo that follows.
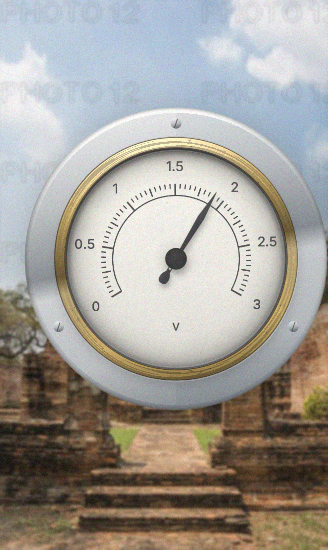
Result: 1.9 V
